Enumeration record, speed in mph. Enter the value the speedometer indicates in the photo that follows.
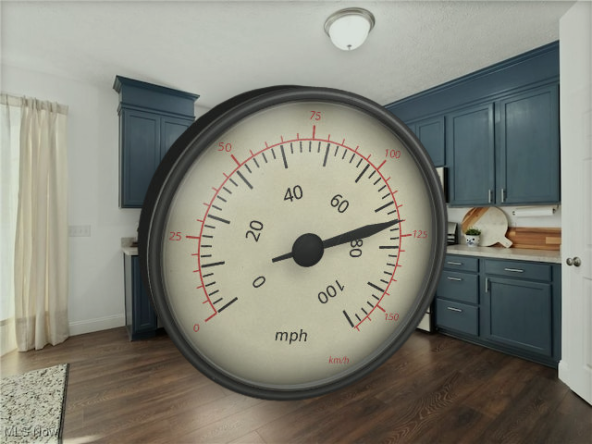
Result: 74 mph
